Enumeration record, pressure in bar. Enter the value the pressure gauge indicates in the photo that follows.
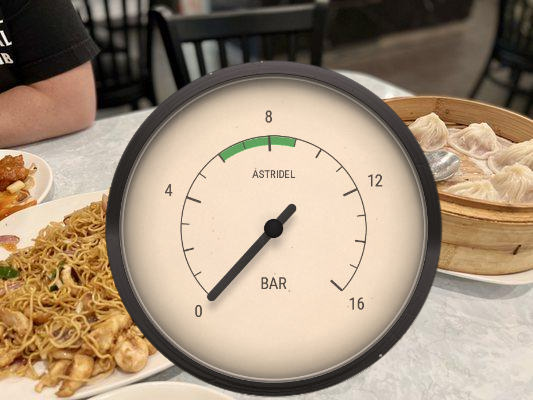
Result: 0 bar
